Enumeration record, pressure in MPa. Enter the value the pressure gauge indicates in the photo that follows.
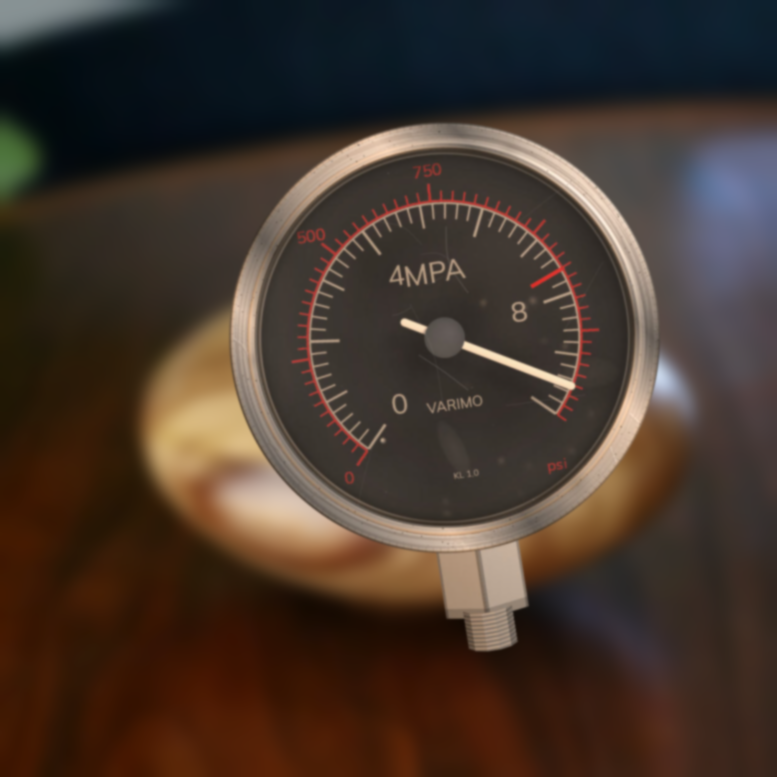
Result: 9.5 MPa
